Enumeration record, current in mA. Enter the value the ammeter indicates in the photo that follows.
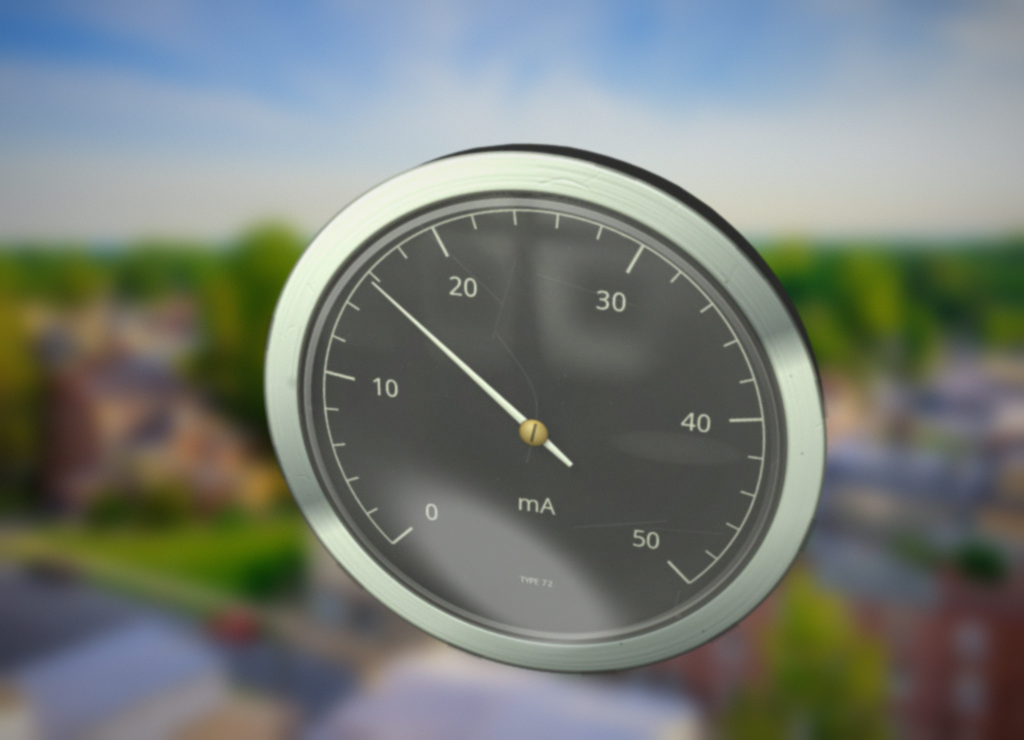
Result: 16 mA
